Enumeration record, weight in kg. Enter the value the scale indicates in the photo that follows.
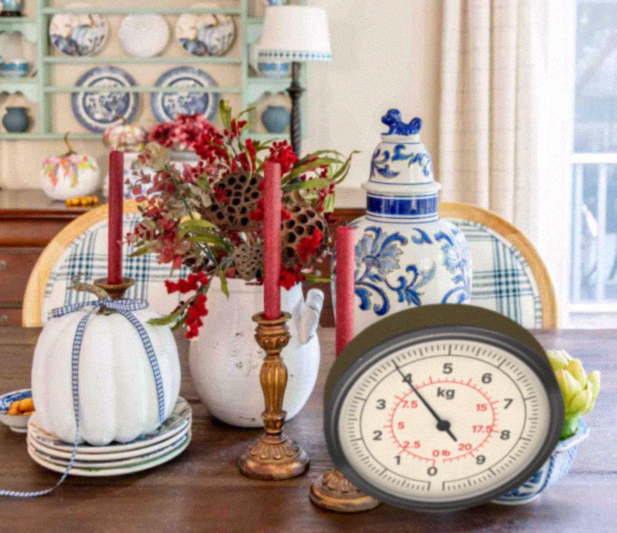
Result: 4 kg
